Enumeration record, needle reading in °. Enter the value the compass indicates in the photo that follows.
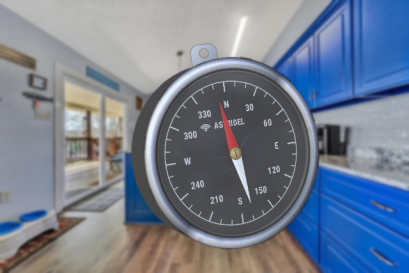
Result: 350 °
